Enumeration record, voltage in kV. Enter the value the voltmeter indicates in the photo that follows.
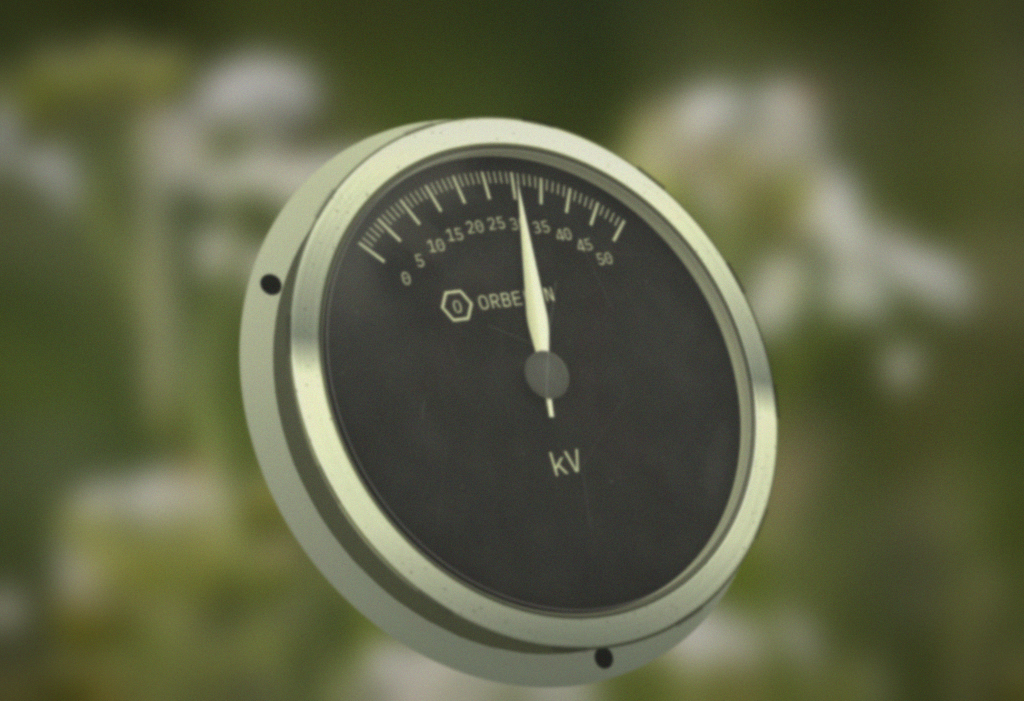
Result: 30 kV
